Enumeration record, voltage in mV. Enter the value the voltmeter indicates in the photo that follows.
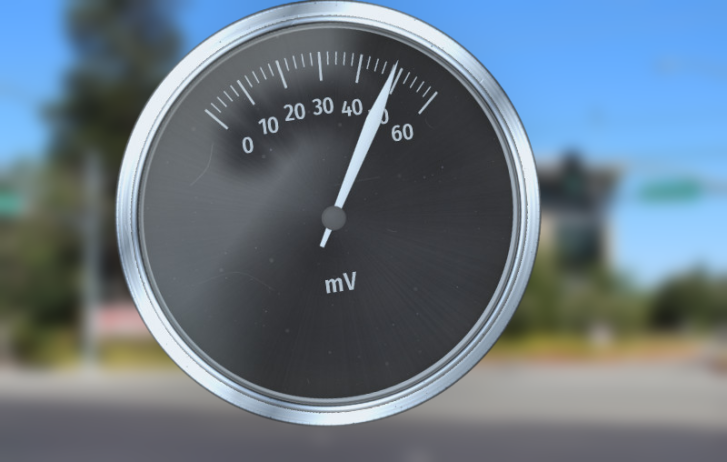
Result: 48 mV
